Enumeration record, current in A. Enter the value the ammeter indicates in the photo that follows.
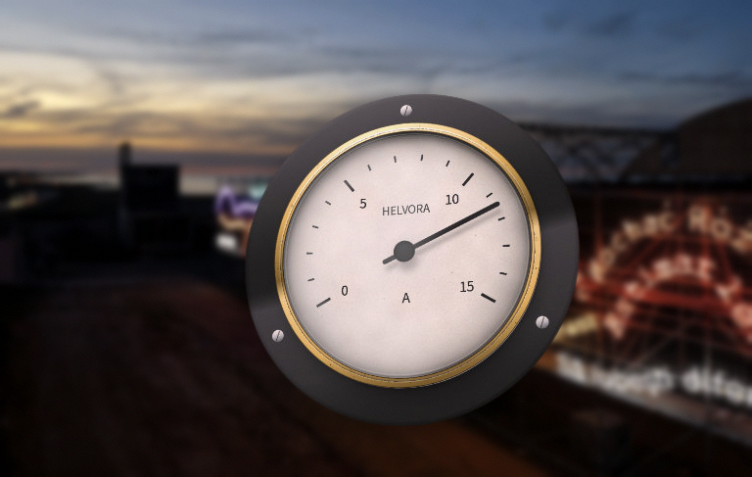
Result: 11.5 A
